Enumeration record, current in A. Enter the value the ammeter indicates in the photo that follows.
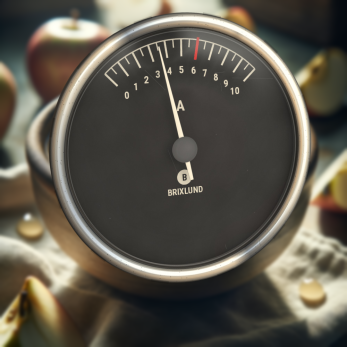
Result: 3.5 A
